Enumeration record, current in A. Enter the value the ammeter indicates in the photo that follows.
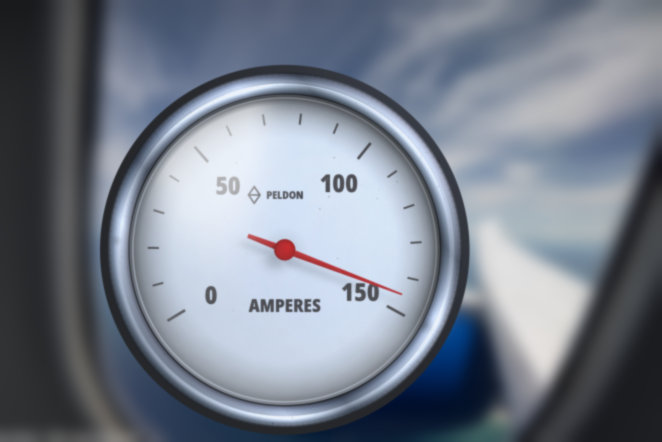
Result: 145 A
